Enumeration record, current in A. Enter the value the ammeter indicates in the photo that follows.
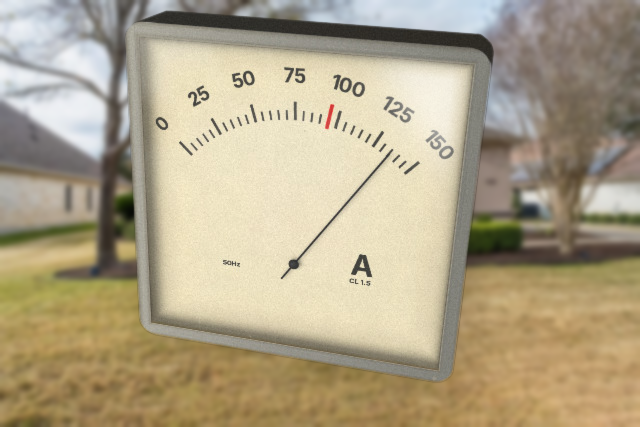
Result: 135 A
